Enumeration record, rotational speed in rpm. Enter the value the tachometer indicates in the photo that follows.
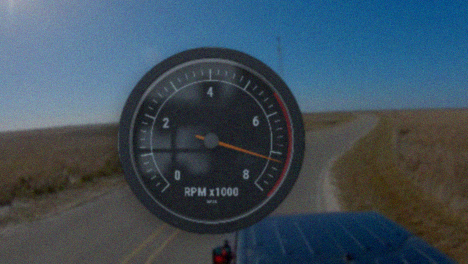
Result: 7200 rpm
